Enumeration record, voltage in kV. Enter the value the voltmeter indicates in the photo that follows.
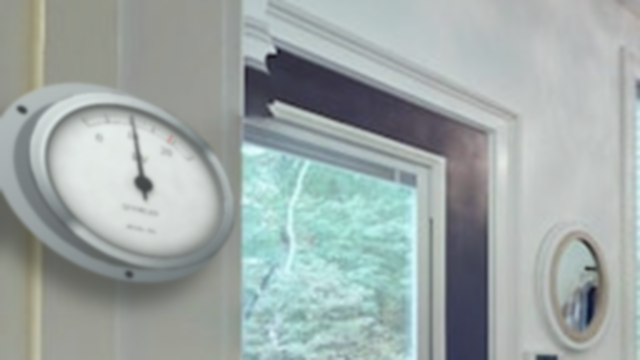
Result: 10 kV
